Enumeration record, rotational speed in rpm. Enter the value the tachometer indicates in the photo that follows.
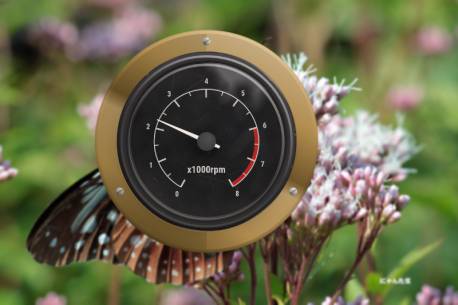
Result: 2250 rpm
